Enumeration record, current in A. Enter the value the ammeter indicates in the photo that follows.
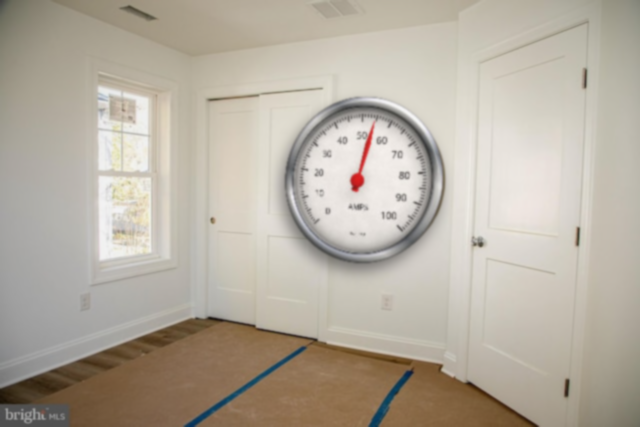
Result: 55 A
